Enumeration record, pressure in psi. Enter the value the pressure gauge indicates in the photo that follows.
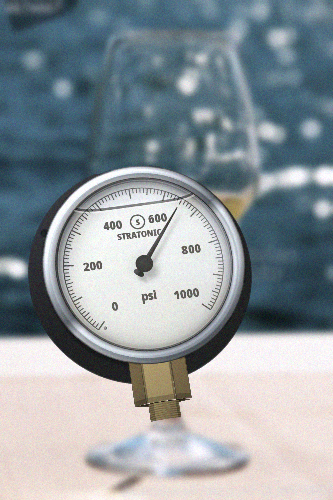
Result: 650 psi
